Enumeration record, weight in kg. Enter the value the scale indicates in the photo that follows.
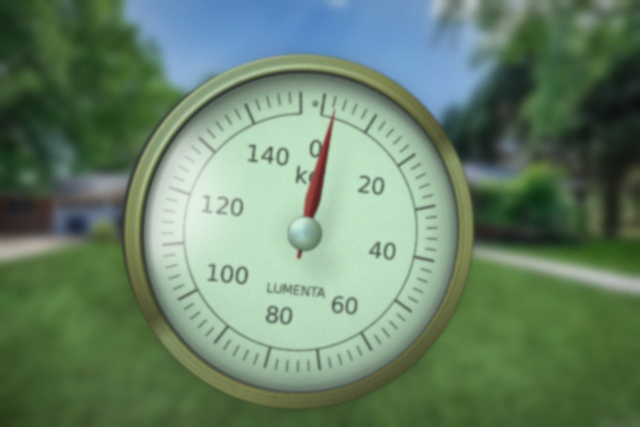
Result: 2 kg
